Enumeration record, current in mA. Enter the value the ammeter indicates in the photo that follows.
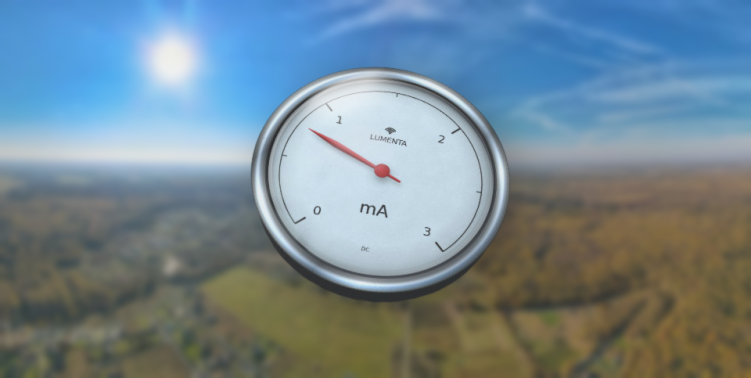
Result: 0.75 mA
